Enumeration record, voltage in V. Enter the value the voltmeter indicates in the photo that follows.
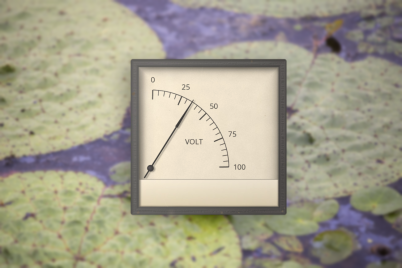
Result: 35 V
